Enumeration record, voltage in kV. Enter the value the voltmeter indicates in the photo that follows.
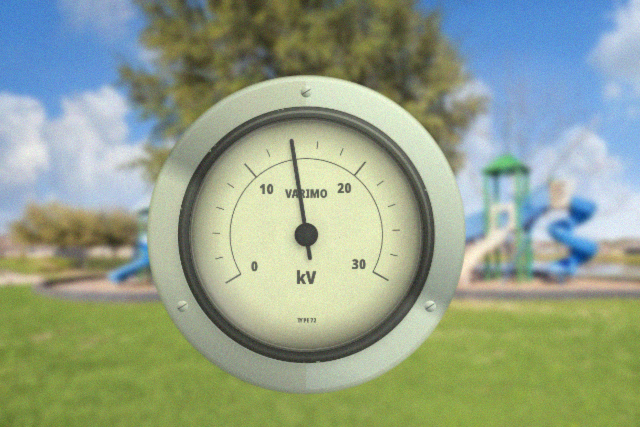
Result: 14 kV
